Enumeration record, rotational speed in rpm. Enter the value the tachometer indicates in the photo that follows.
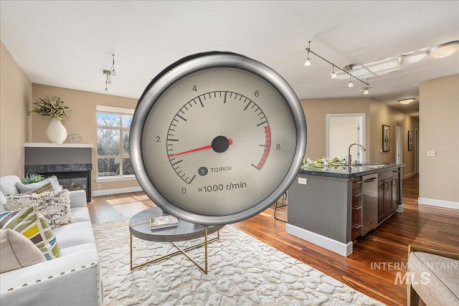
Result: 1400 rpm
